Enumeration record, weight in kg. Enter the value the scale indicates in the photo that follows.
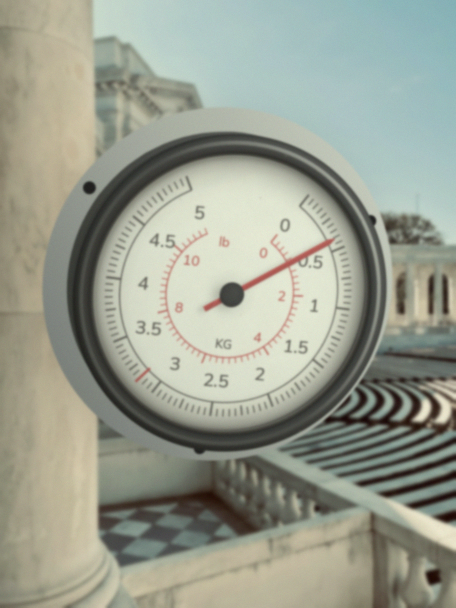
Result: 0.4 kg
